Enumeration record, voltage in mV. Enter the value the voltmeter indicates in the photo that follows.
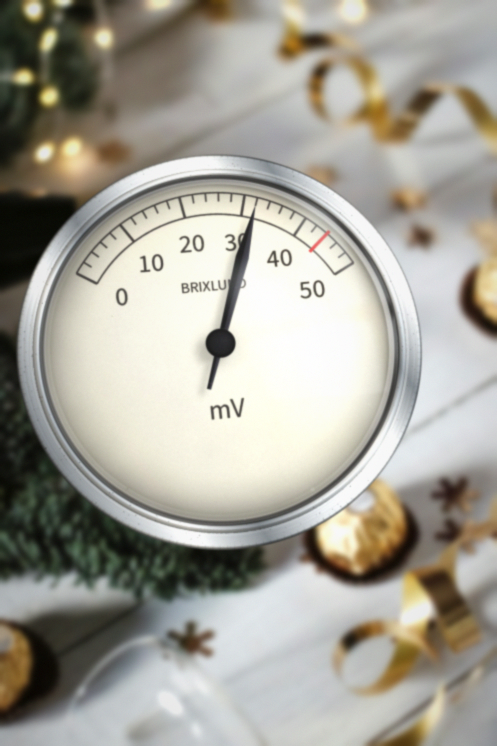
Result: 32 mV
